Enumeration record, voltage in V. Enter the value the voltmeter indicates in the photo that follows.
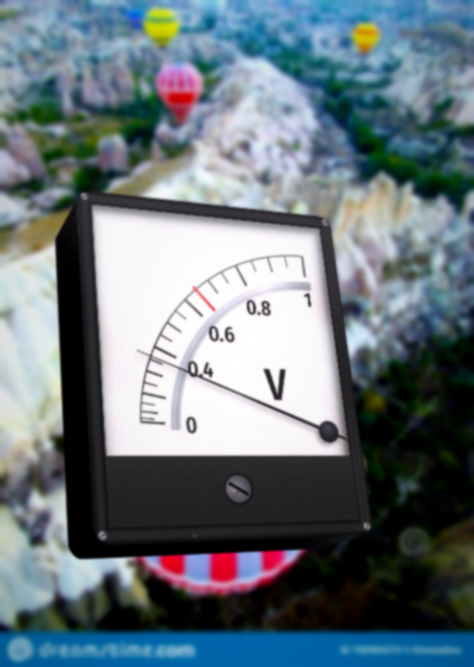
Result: 0.35 V
